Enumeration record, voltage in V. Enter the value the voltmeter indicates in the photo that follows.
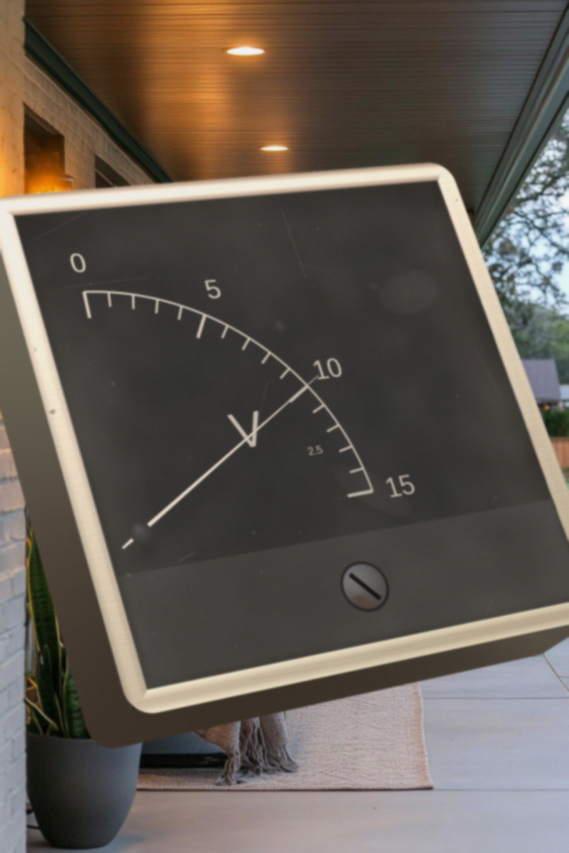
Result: 10 V
